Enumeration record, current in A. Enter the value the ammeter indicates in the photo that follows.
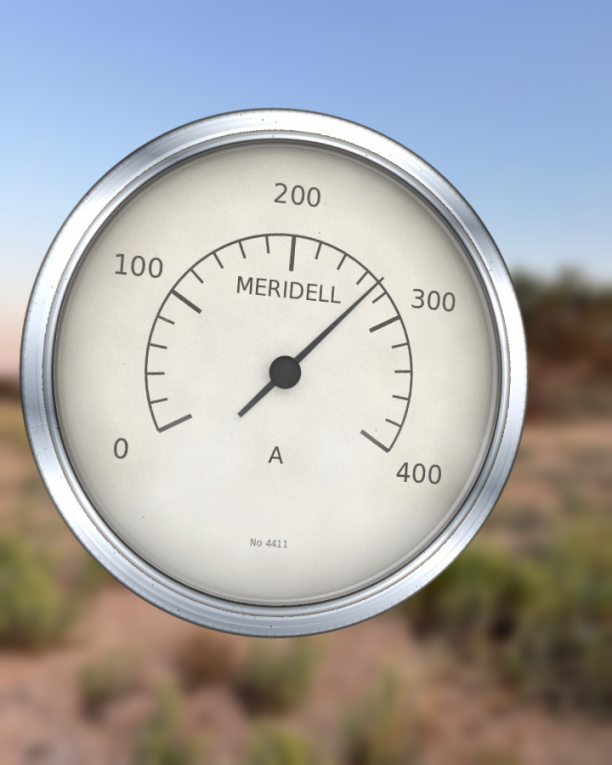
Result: 270 A
